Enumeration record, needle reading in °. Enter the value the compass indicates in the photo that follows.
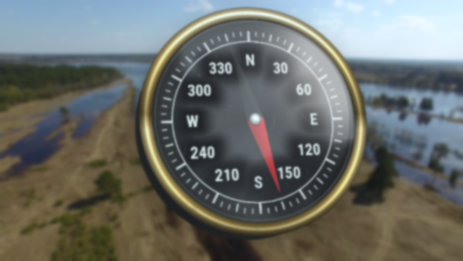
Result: 165 °
